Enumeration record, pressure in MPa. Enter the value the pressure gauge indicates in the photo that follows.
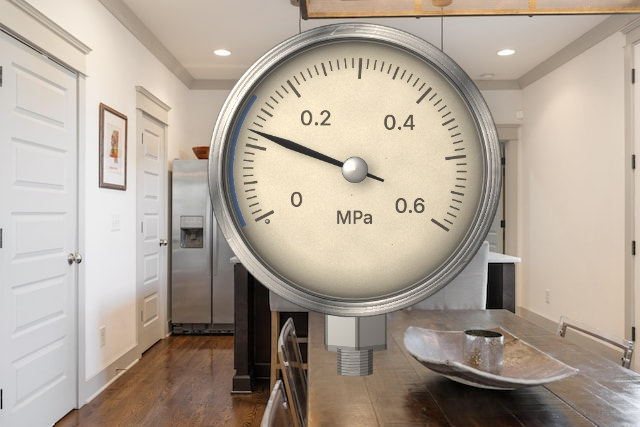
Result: 0.12 MPa
